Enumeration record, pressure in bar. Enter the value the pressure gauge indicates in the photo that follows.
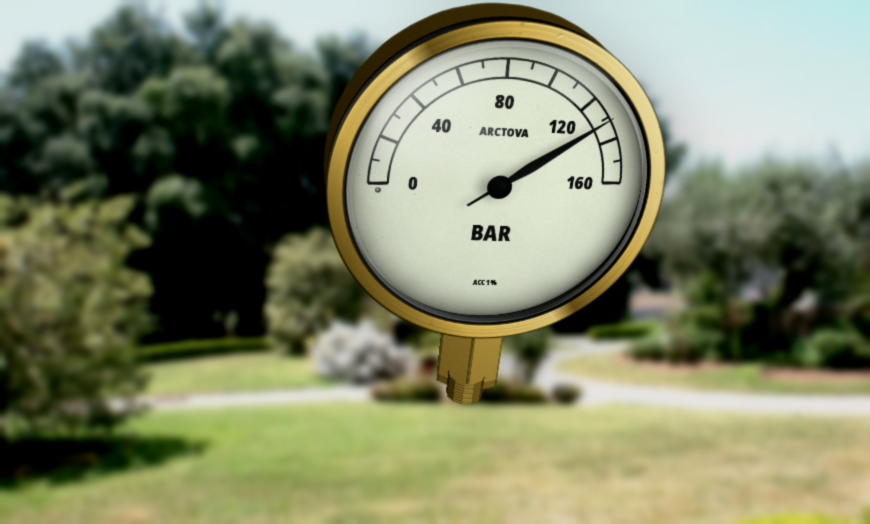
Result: 130 bar
